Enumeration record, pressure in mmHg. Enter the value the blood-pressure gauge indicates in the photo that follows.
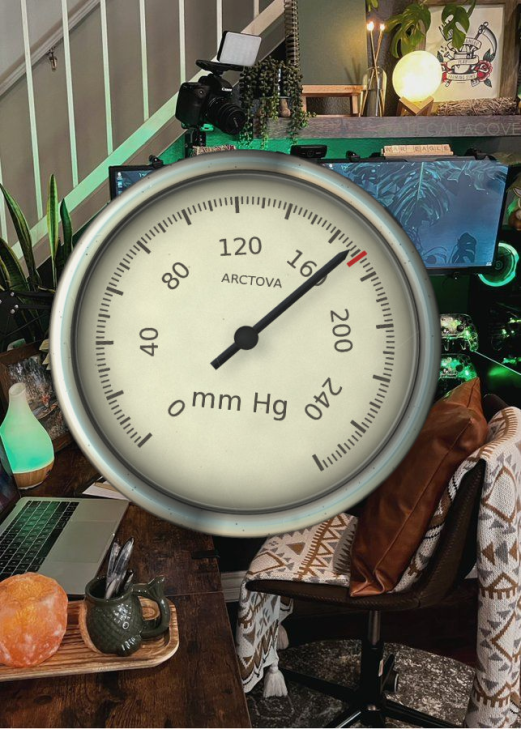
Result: 168 mmHg
